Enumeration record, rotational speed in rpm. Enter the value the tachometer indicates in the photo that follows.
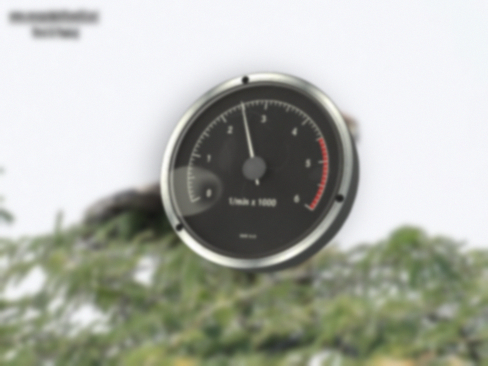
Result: 2500 rpm
